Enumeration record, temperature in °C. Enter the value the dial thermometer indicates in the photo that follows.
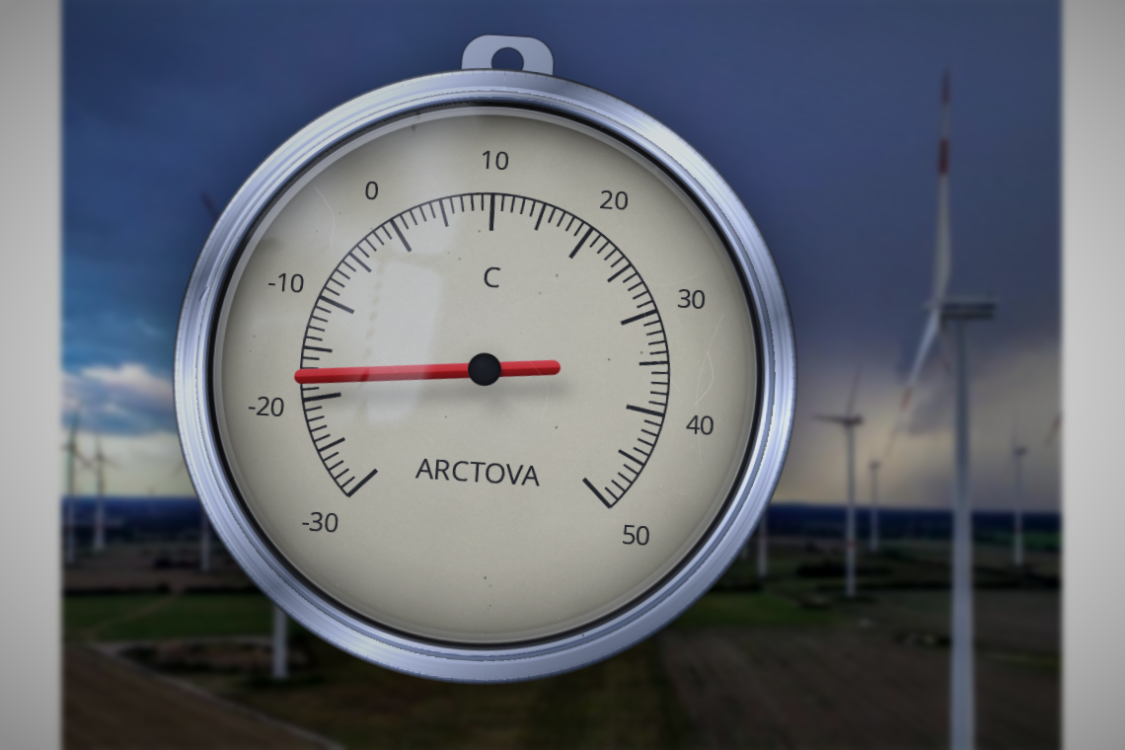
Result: -18 °C
